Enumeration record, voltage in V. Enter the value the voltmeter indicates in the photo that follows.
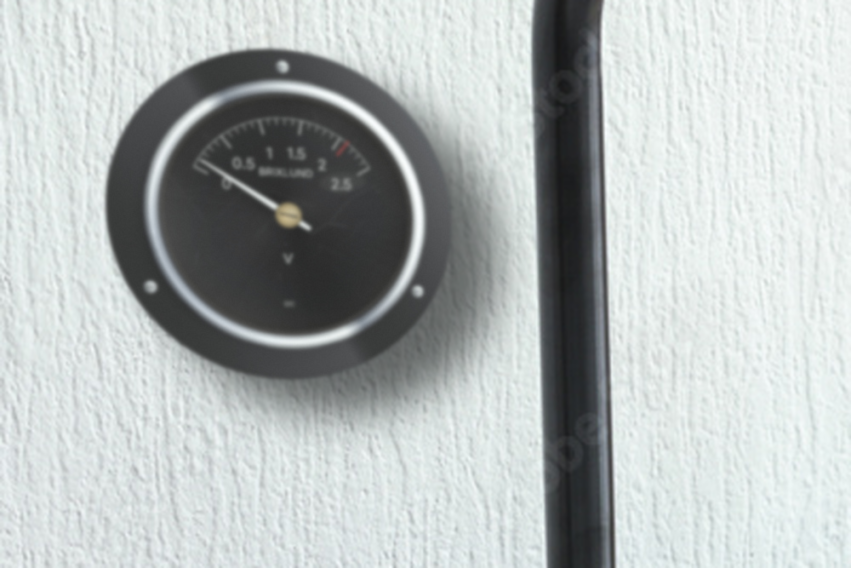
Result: 0.1 V
